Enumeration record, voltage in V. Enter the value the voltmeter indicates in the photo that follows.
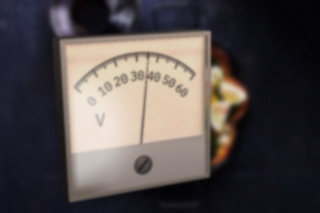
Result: 35 V
